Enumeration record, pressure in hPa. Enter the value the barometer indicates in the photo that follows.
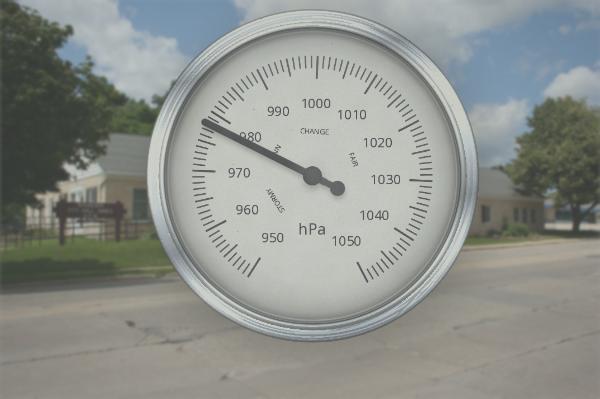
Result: 978 hPa
